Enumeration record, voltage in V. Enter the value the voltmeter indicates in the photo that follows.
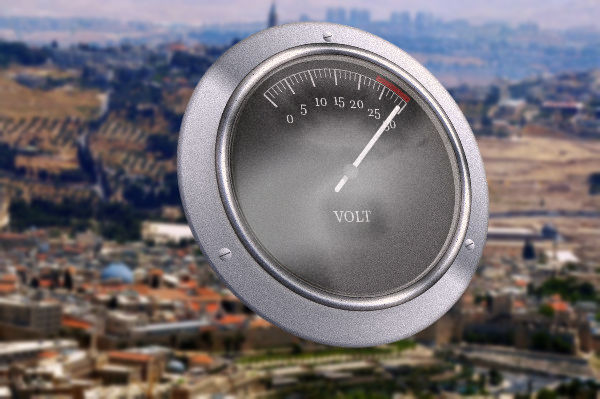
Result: 29 V
